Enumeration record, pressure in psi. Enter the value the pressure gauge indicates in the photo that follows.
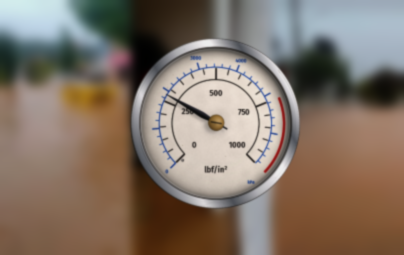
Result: 275 psi
